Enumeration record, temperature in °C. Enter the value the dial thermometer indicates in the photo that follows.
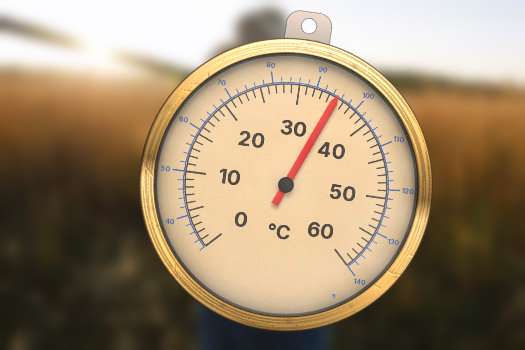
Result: 35 °C
